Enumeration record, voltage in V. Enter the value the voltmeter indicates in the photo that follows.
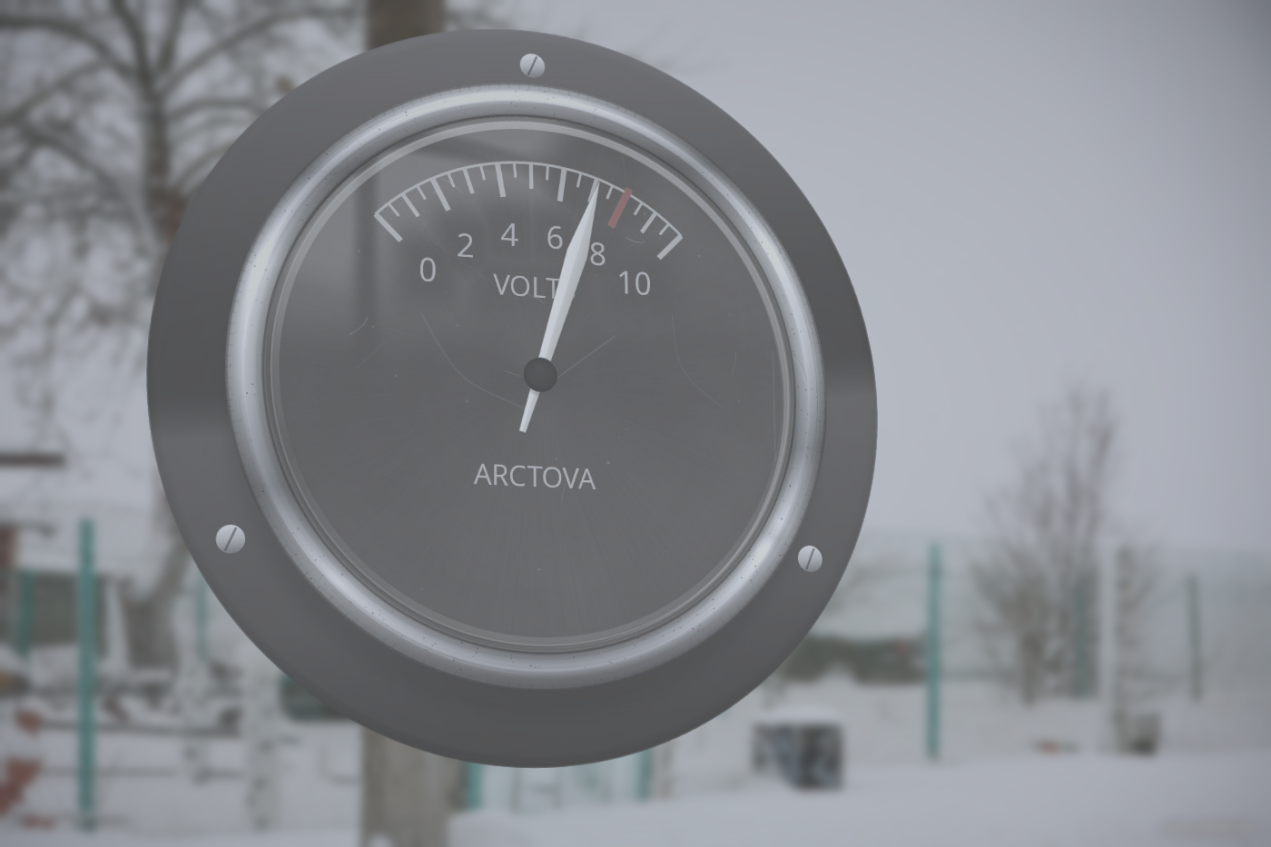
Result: 7 V
